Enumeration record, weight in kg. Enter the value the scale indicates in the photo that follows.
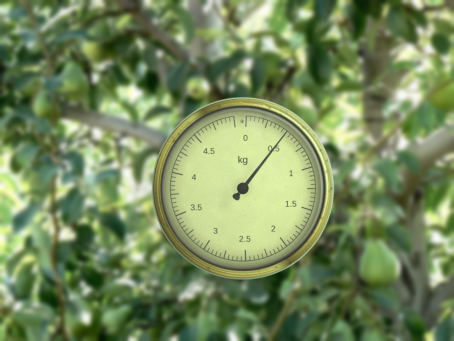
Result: 0.5 kg
